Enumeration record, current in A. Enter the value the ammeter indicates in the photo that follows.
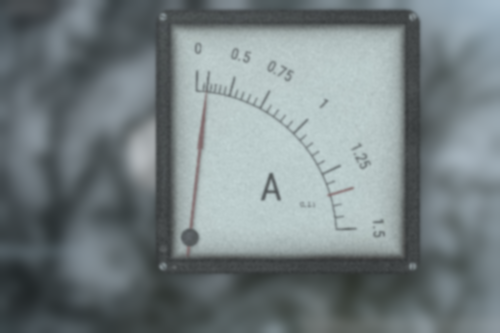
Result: 0.25 A
